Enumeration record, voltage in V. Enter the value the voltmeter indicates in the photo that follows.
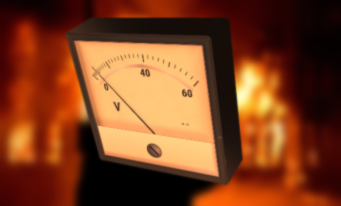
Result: 10 V
